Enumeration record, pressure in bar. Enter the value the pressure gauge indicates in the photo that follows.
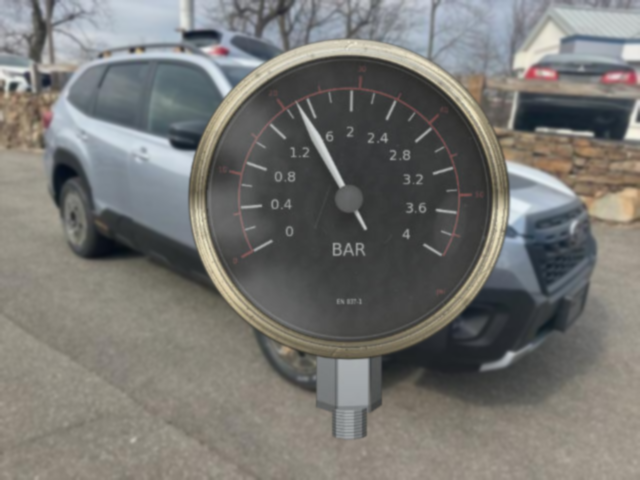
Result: 1.5 bar
